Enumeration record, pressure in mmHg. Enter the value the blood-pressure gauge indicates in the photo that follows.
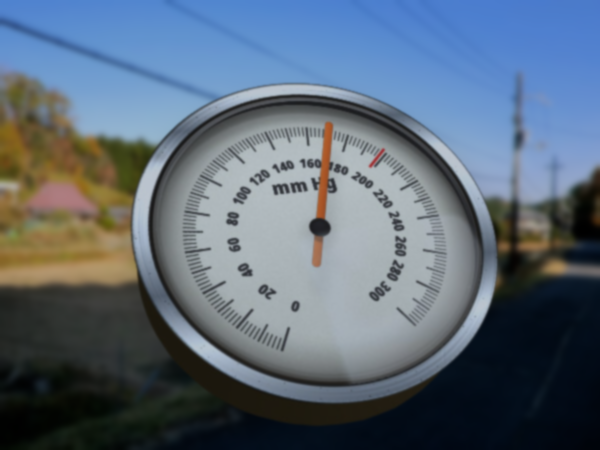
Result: 170 mmHg
